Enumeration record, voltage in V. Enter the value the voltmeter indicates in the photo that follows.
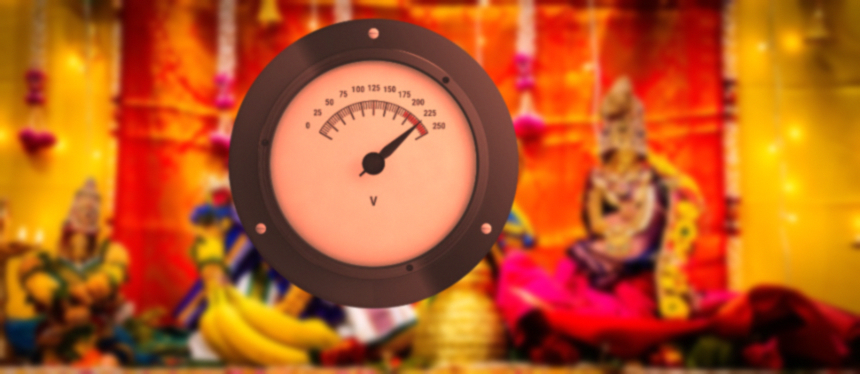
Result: 225 V
